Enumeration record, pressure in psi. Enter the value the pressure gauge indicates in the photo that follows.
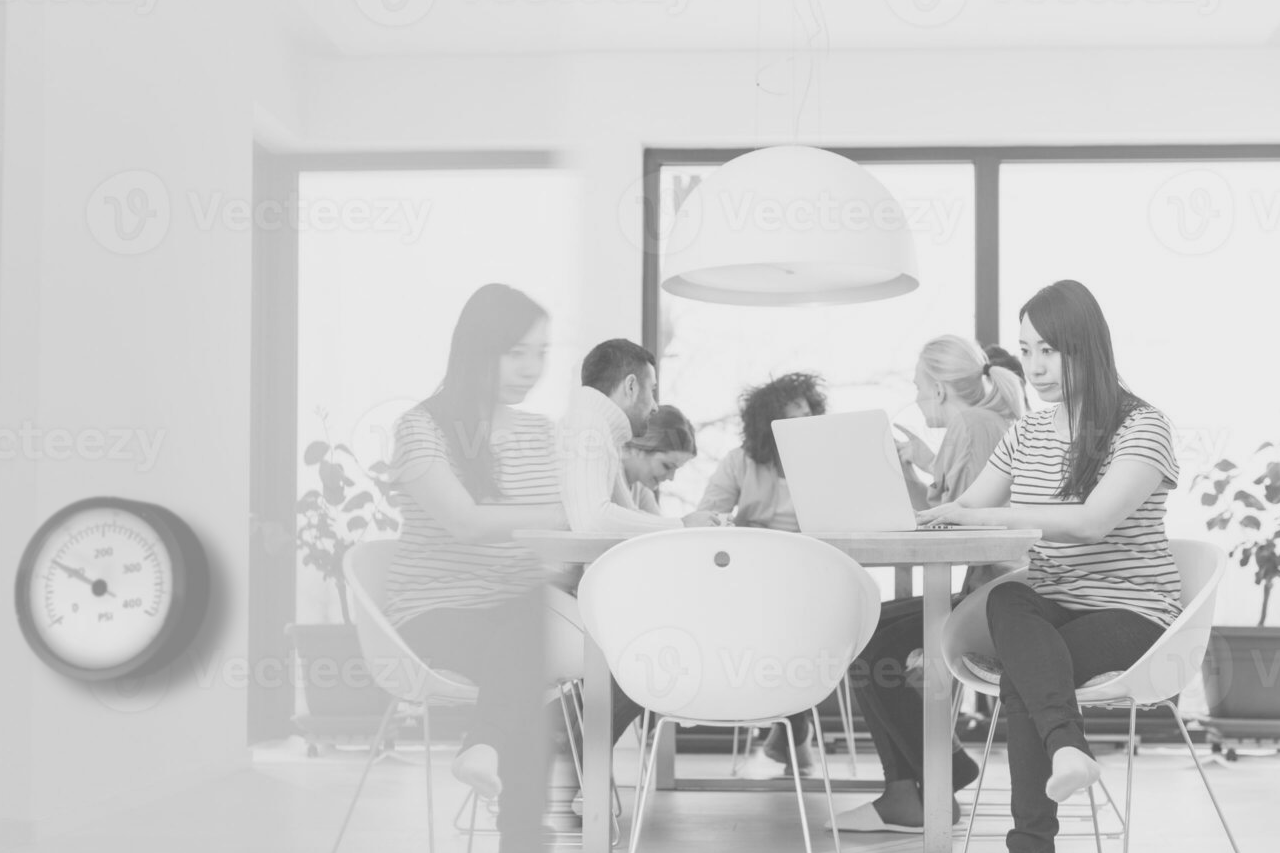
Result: 100 psi
